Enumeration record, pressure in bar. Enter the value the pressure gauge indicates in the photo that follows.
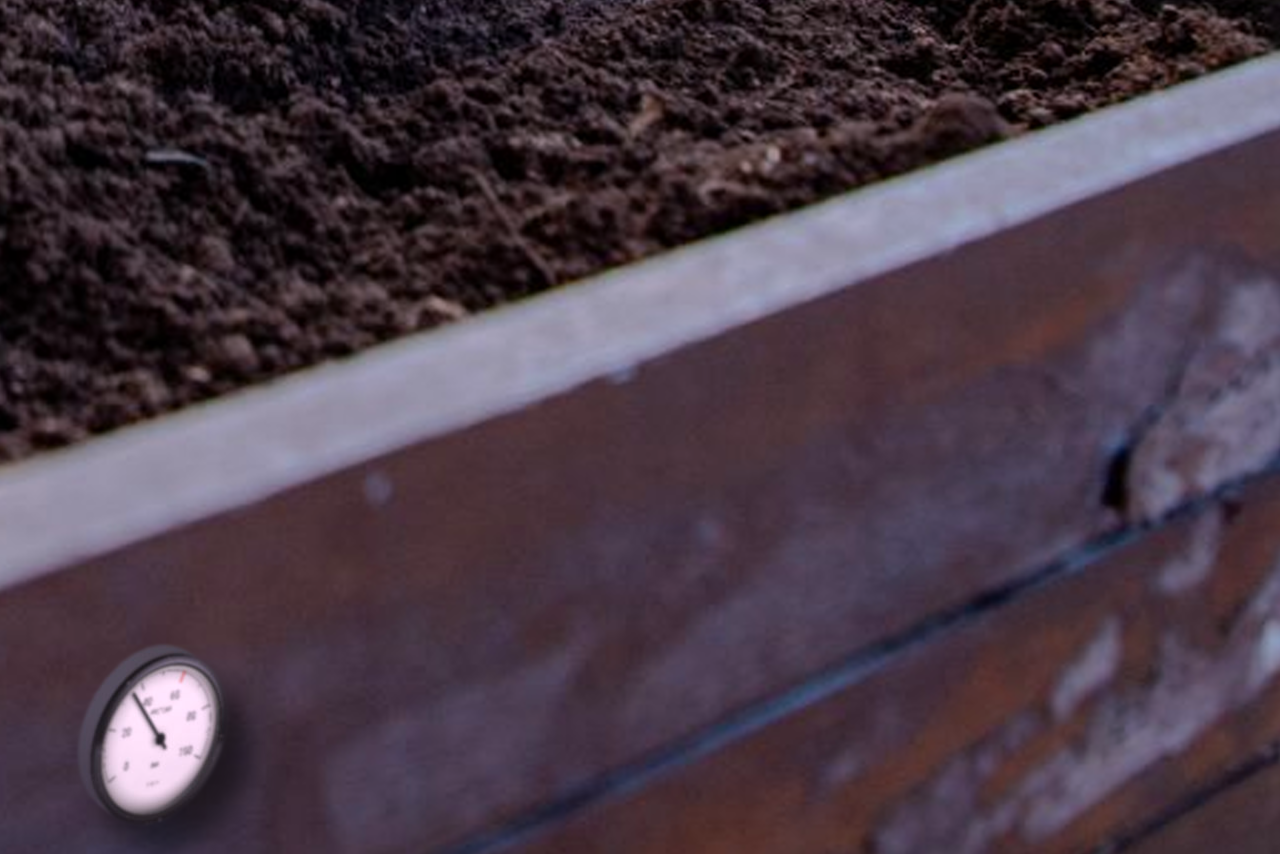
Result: 35 bar
